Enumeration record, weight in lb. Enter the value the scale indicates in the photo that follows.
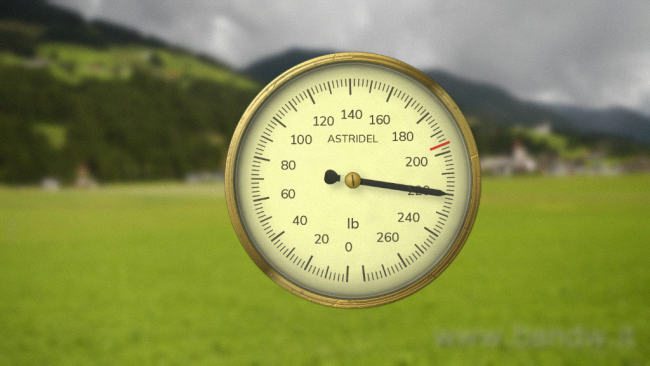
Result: 220 lb
